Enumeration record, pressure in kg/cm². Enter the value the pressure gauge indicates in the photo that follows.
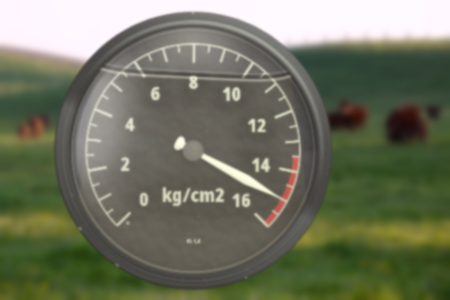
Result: 15 kg/cm²
